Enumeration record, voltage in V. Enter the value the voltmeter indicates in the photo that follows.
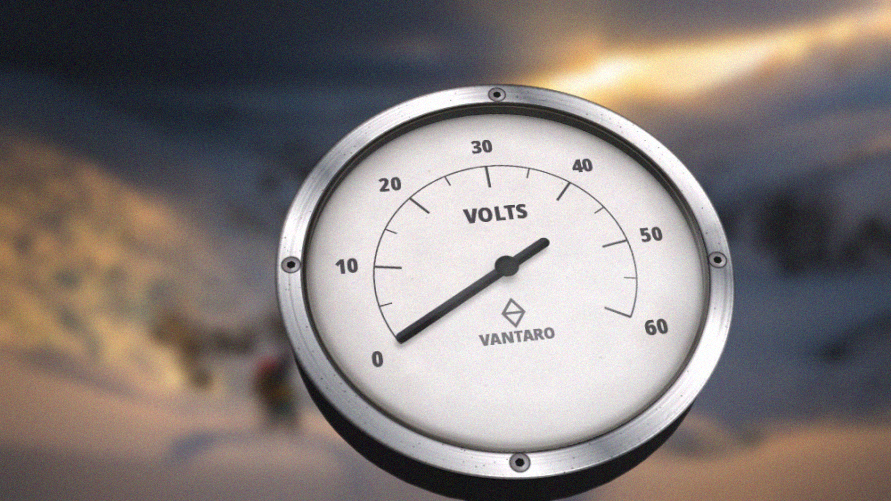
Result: 0 V
